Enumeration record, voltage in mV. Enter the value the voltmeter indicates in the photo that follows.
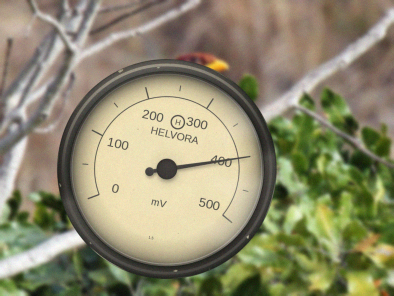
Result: 400 mV
